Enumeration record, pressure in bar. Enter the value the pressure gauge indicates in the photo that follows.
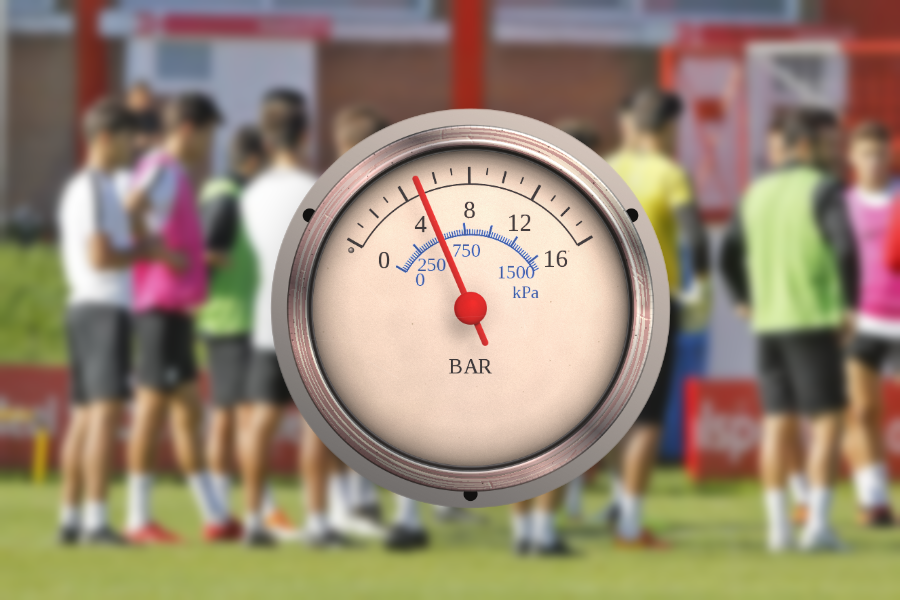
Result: 5 bar
